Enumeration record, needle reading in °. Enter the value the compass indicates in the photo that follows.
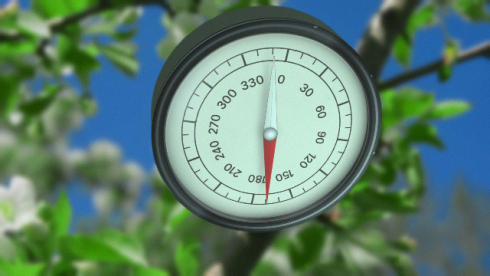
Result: 170 °
